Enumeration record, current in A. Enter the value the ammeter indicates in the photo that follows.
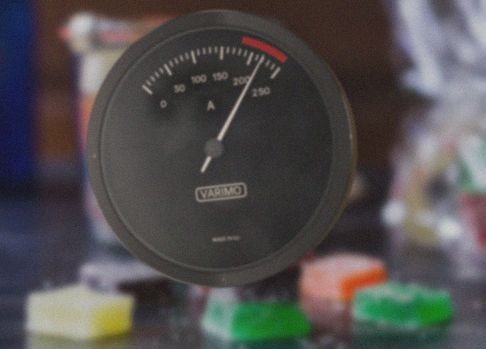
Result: 220 A
